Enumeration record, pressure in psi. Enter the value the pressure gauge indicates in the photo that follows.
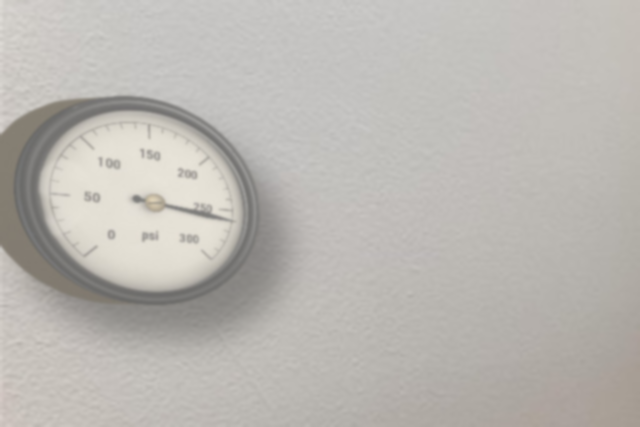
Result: 260 psi
